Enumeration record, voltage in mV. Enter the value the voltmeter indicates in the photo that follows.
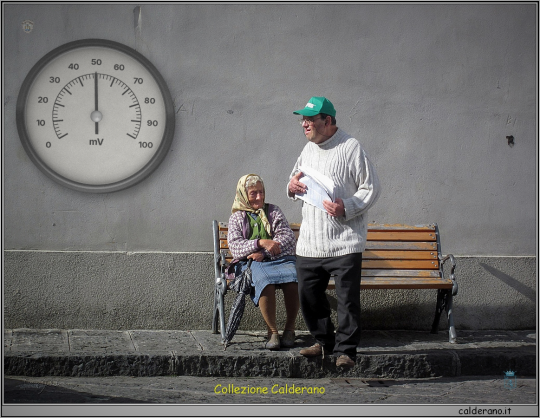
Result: 50 mV
